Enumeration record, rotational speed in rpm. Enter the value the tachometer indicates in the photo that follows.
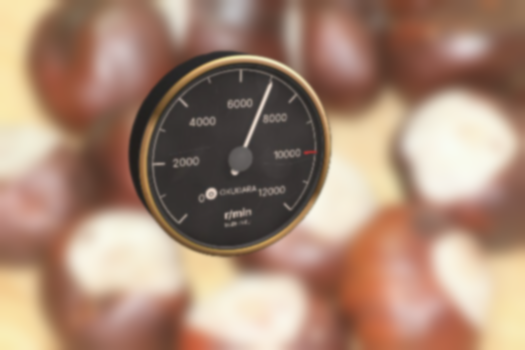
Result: 7000 rpm
